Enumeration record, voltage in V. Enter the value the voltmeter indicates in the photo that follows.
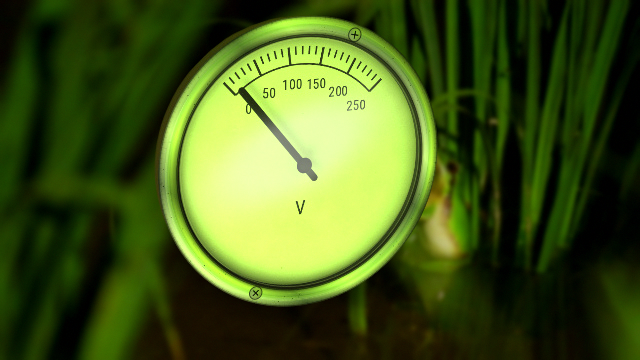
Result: 10 V
